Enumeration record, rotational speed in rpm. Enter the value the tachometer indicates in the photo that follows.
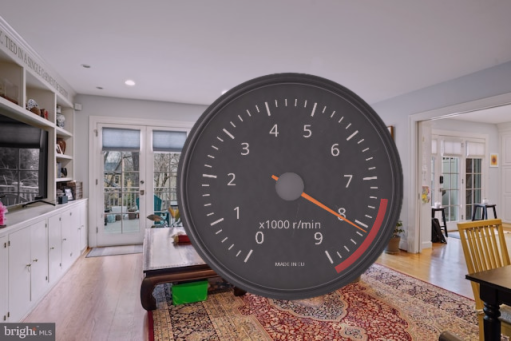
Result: 8100 rpm
